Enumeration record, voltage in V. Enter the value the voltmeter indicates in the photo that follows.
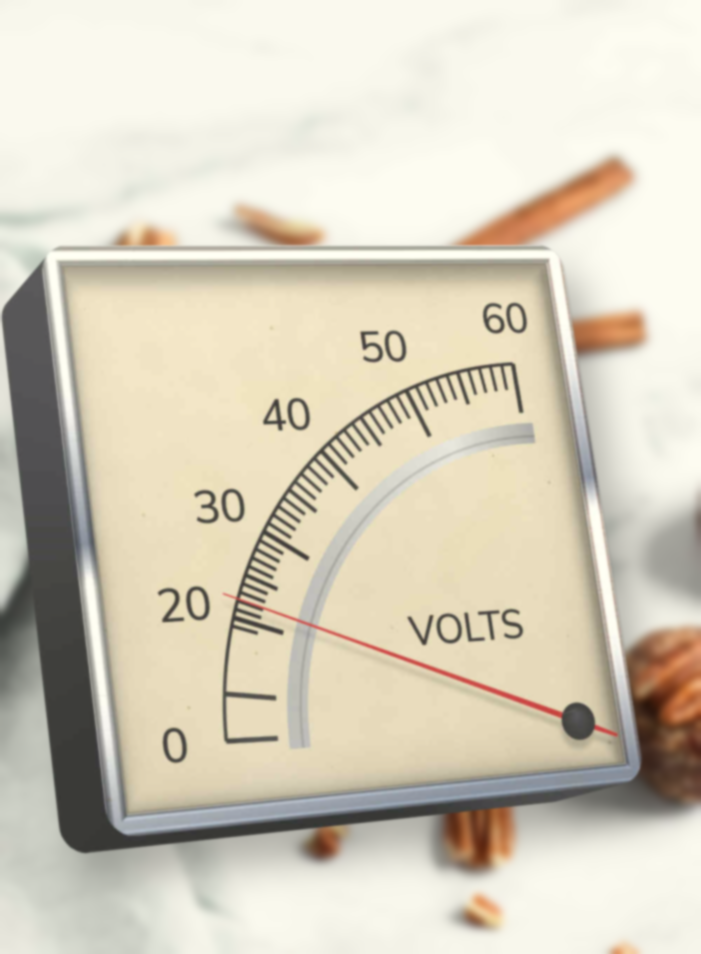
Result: 22 V
